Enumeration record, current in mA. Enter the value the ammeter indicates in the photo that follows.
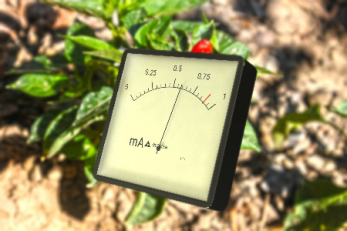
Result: 0.6 mA
